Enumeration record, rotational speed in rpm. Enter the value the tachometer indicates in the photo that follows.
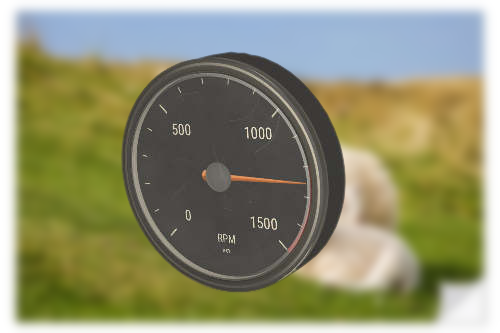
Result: 1250 rpm
